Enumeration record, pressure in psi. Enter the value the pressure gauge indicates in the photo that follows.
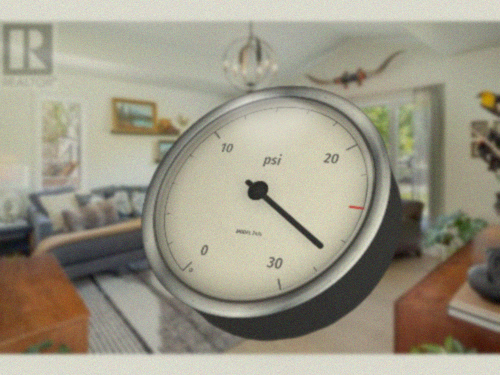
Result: 27 psi
